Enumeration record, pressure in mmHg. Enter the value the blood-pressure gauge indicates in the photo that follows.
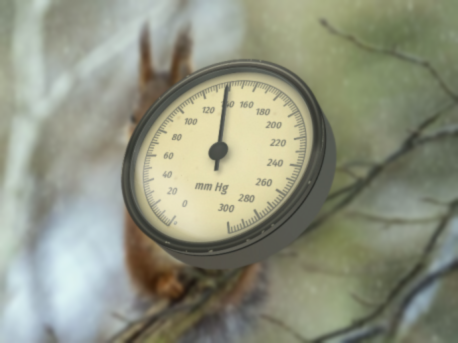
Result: 140 mmHg
